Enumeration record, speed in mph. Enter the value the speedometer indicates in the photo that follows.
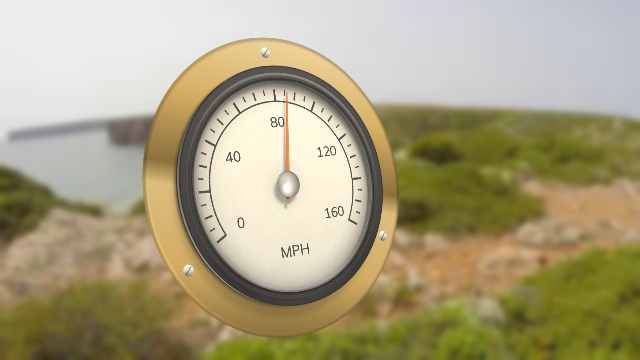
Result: 85 mph
